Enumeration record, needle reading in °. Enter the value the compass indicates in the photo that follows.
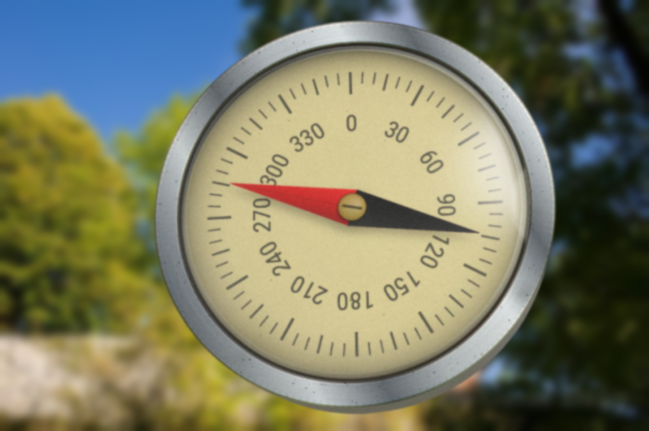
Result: 285 °
